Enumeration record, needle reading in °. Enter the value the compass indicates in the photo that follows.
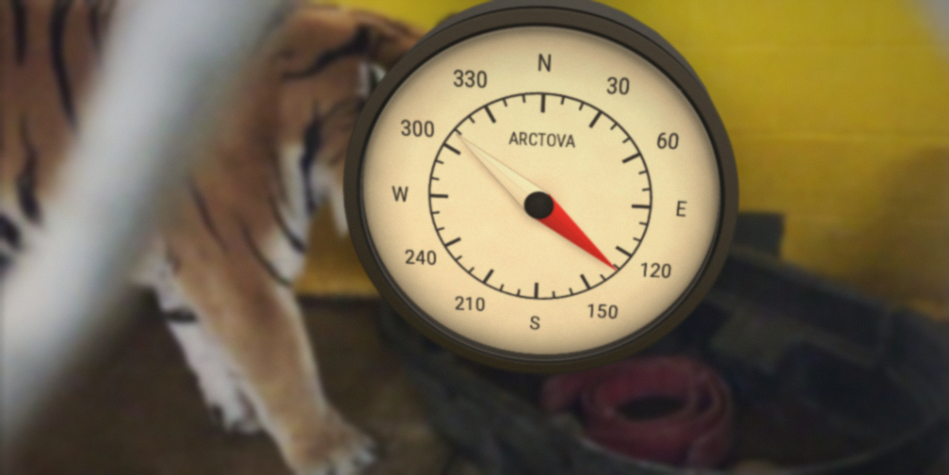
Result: 130 °
